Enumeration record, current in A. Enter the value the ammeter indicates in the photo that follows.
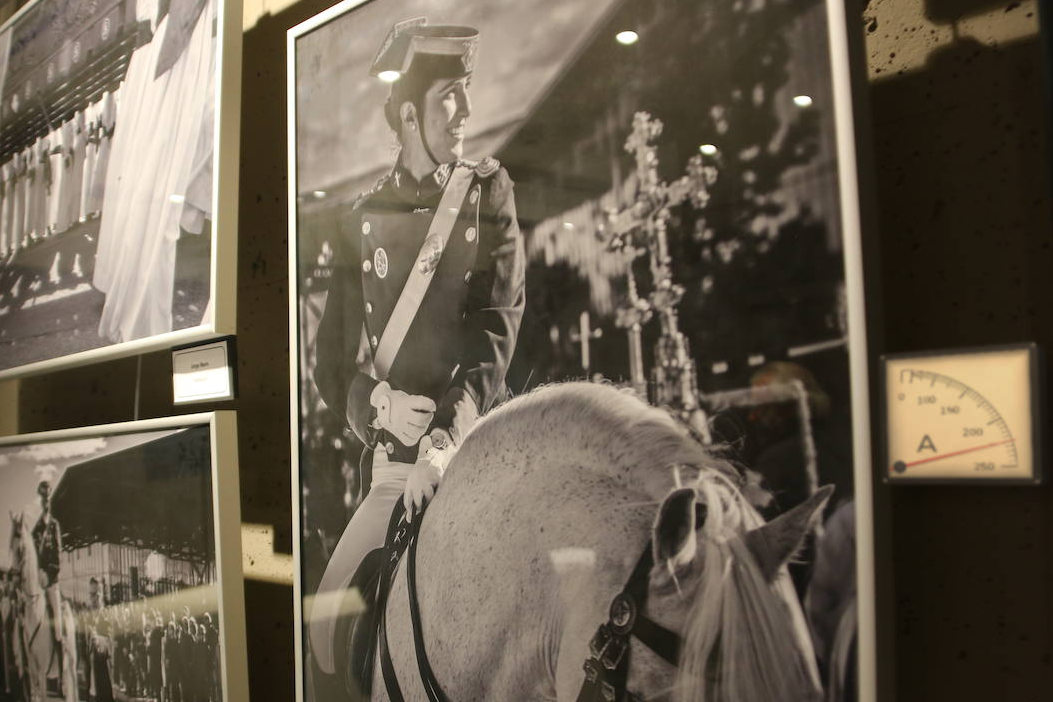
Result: 225 A
